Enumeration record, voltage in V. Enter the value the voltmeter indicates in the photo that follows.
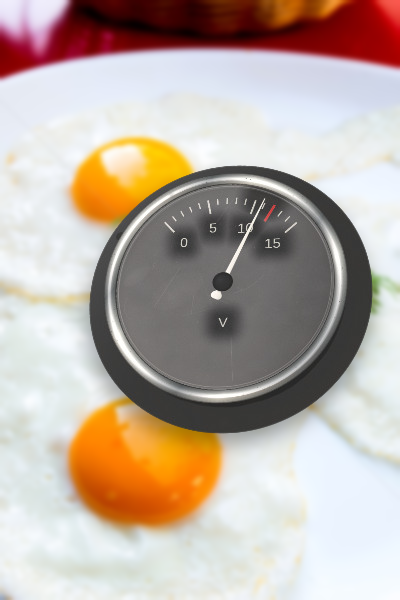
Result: 11 V
